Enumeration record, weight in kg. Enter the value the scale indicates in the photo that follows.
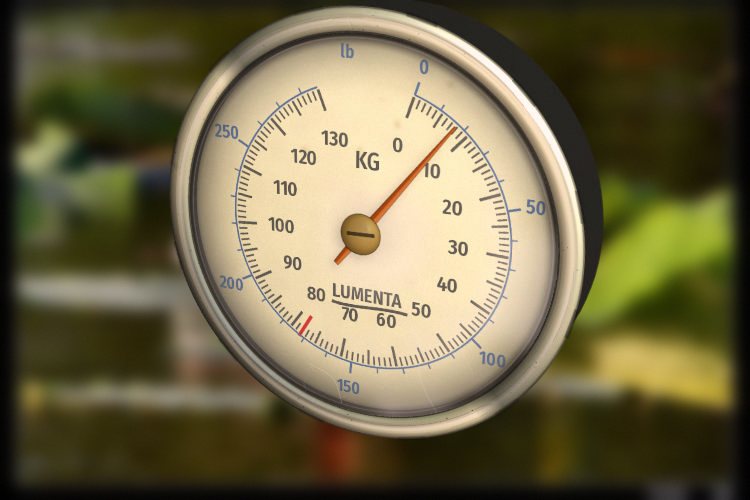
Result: 8 kg
